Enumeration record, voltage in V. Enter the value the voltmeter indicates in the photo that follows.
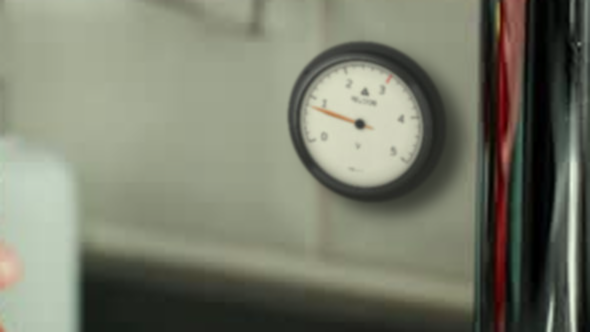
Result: 0.8 V
